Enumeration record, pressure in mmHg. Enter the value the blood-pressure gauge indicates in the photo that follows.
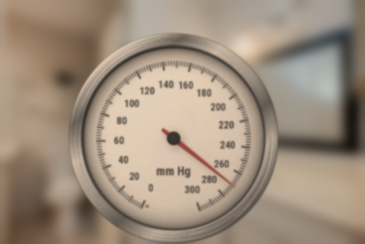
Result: 270 mmHg
